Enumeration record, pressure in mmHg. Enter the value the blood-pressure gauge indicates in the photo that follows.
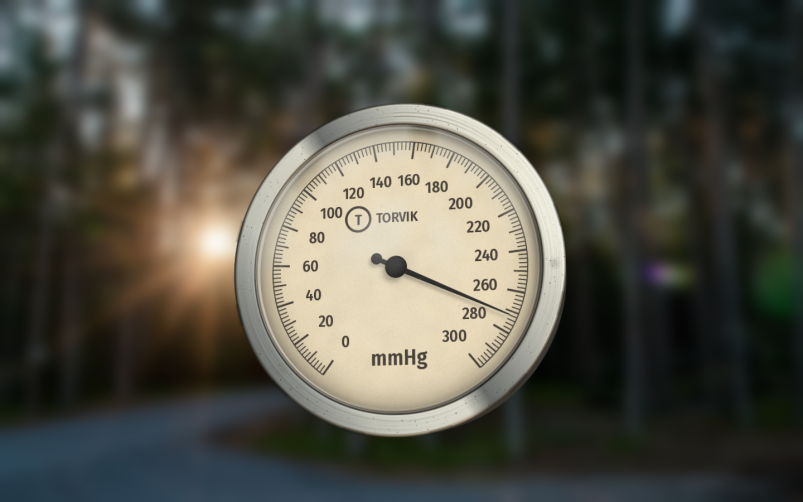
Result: 272 mmHg
